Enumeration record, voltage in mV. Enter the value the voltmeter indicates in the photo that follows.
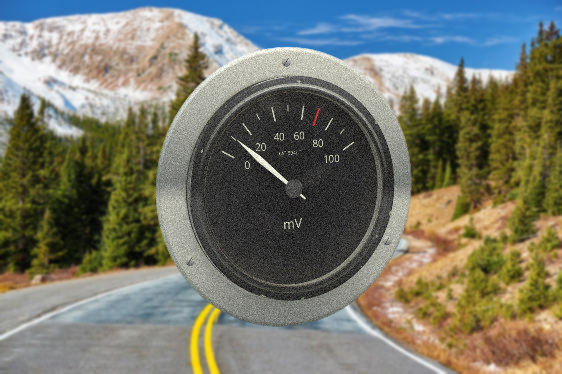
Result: 10 mV
